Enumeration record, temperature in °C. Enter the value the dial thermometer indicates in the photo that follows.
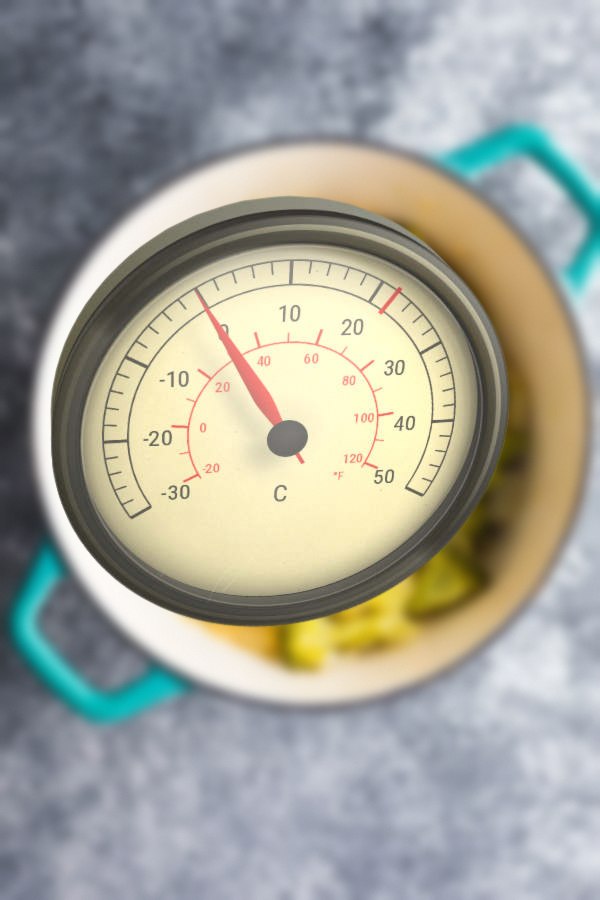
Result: 0 °C
